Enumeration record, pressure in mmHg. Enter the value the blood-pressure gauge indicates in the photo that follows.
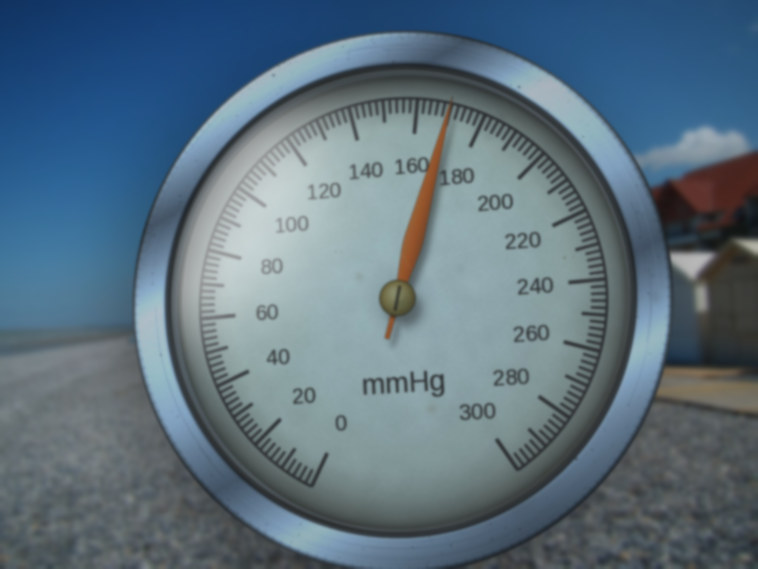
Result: 170 mmHg
